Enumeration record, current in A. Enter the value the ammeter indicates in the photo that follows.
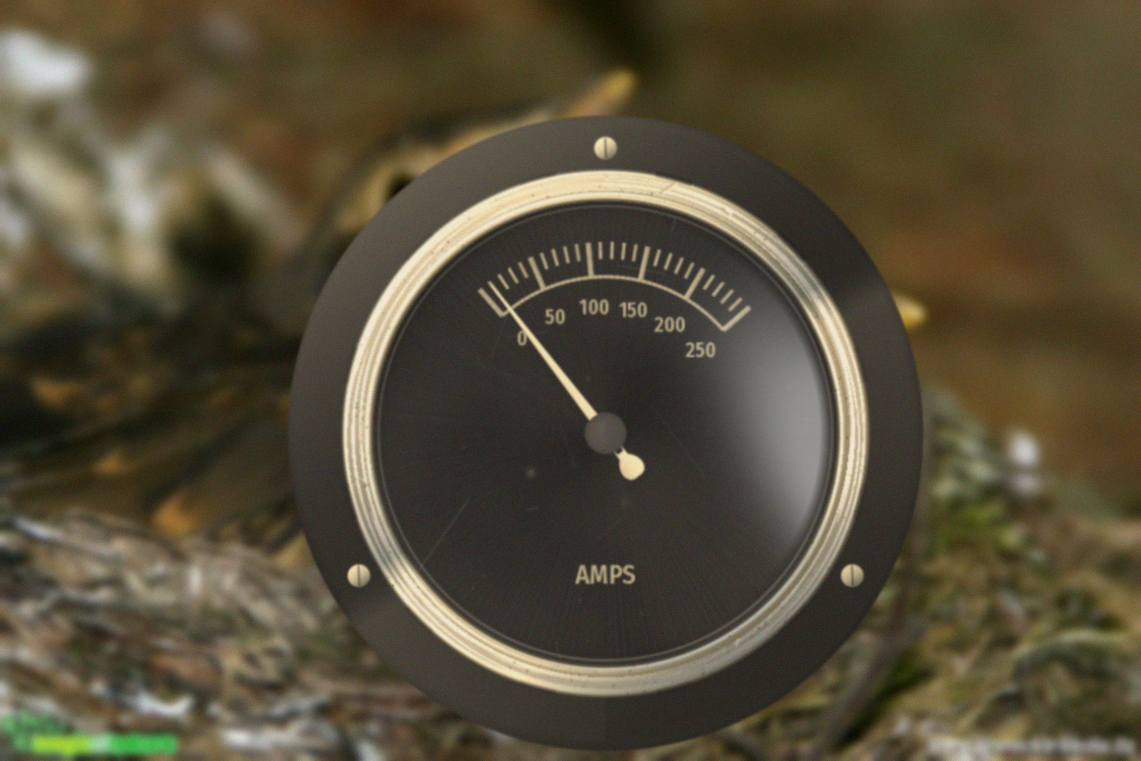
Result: 10 A
